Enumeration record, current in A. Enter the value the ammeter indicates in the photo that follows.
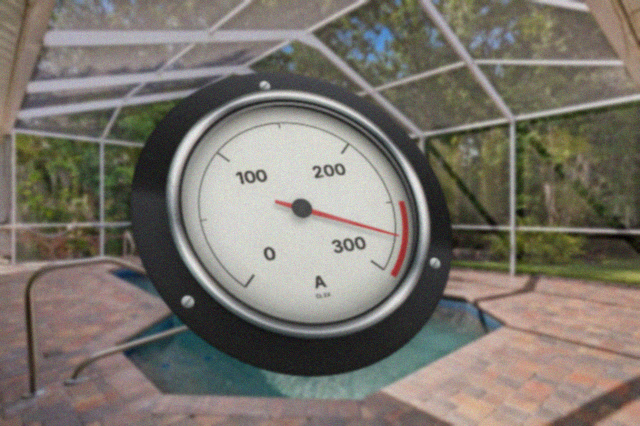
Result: 275 A
